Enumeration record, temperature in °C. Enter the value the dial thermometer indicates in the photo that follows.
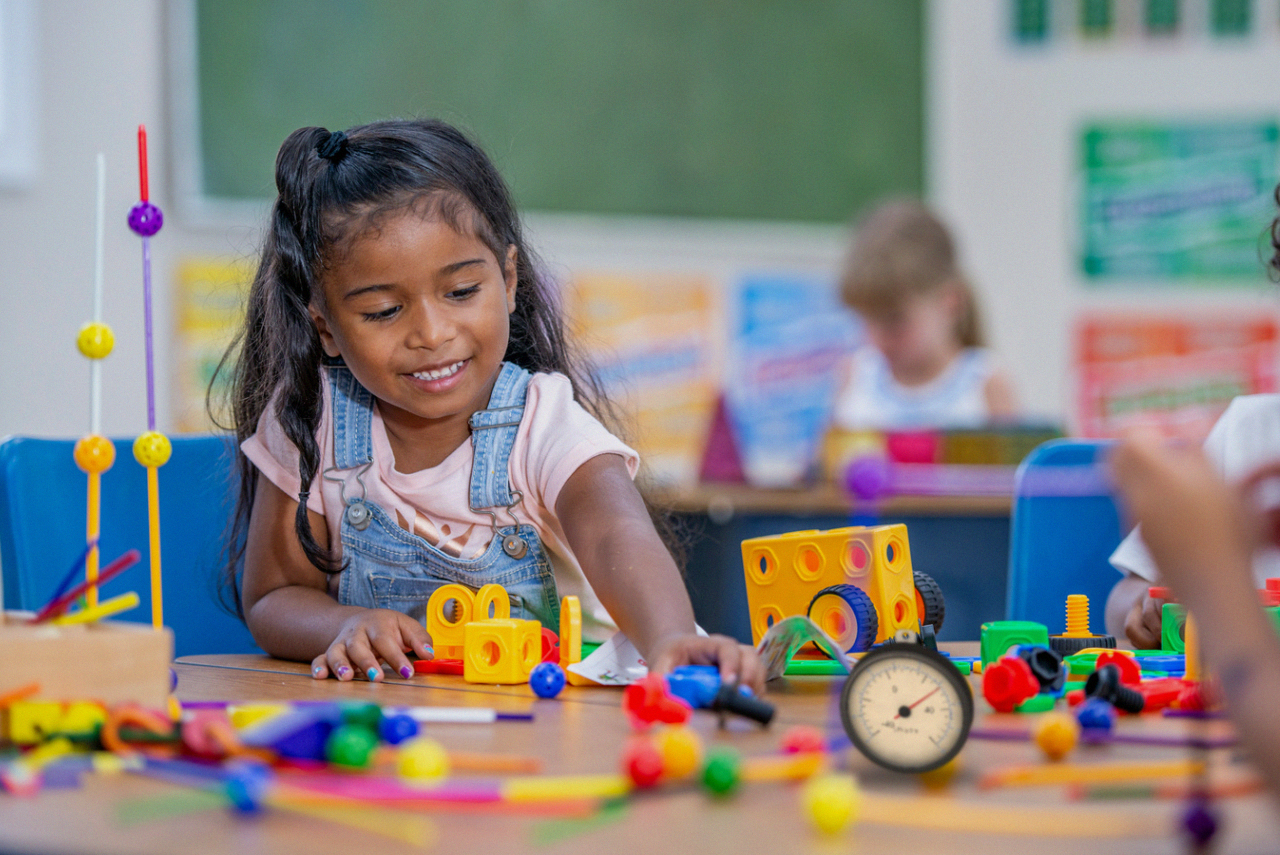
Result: 28 °C
